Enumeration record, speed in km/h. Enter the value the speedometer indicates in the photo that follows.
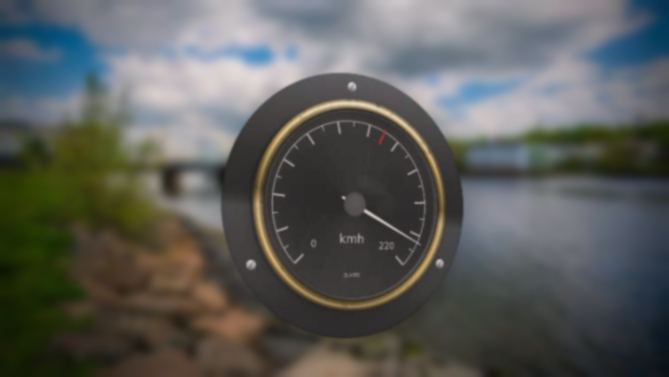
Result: 205 km/h
